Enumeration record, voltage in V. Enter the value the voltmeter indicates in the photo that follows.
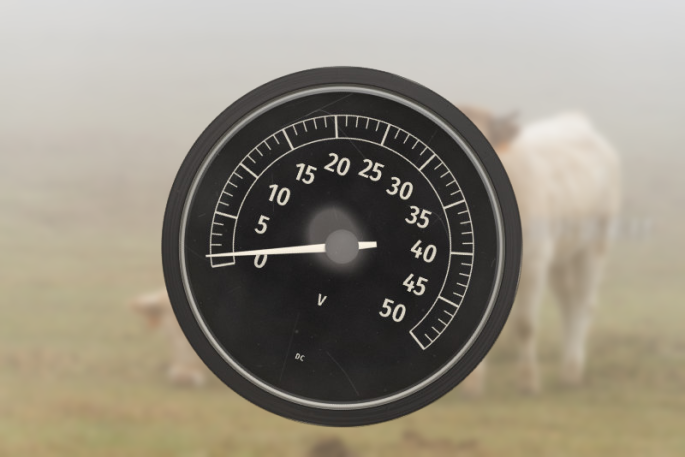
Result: 1 V
